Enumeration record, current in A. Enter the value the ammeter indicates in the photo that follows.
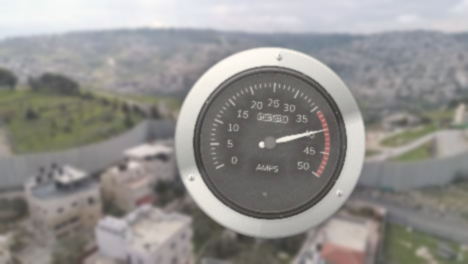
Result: 40 A
